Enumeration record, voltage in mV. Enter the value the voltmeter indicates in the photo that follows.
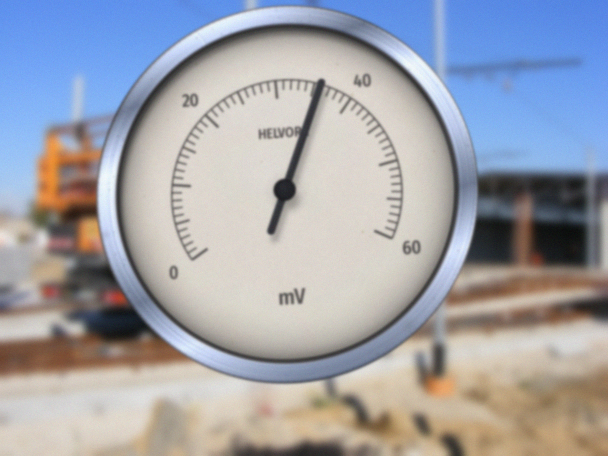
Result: 36 mV
